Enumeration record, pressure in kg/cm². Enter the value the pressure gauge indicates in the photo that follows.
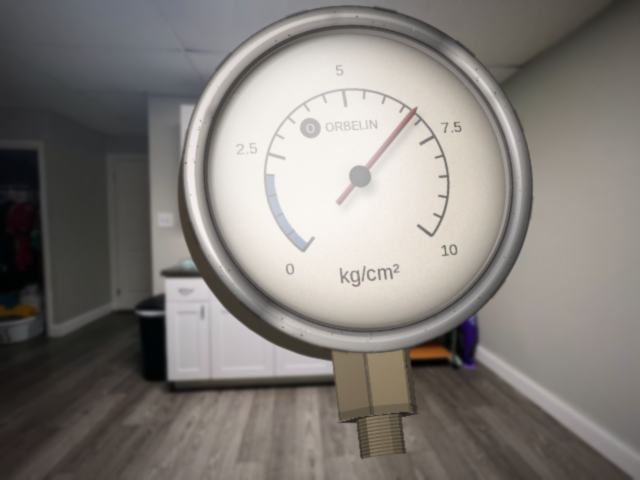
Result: 6.75 kg/cm²
